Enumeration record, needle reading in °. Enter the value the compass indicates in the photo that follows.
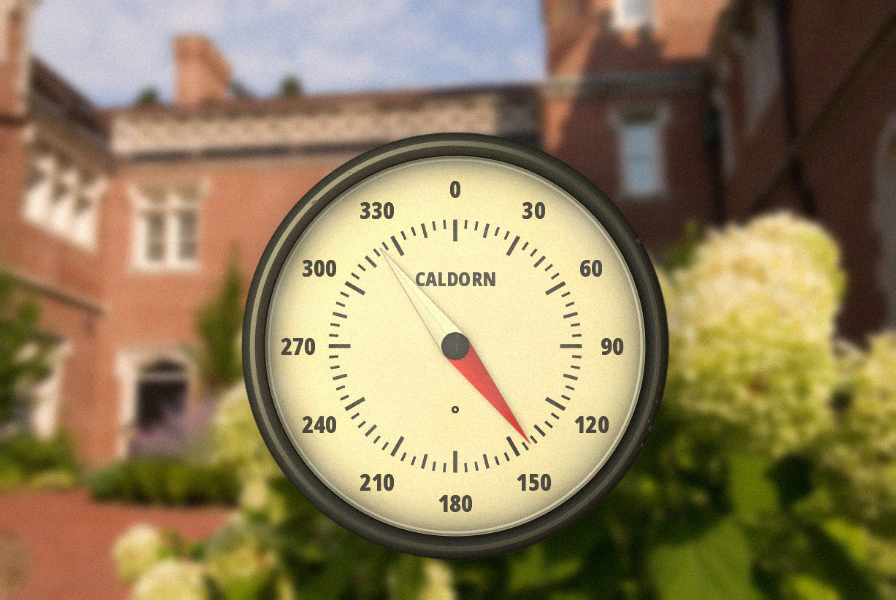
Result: 142.5 °
